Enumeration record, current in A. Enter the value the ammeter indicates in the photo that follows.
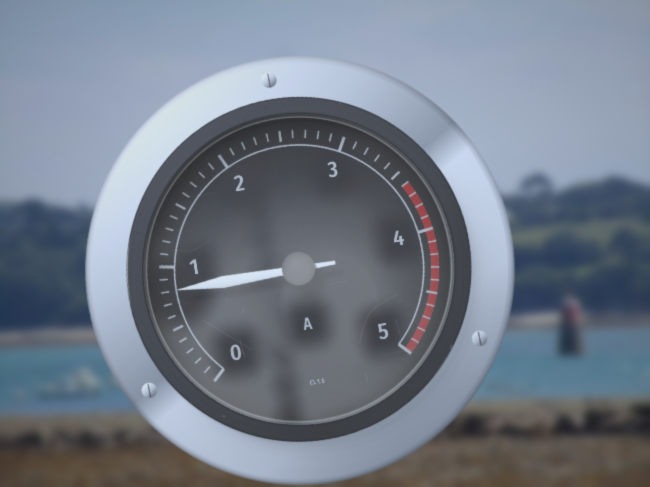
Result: 0.8 A
